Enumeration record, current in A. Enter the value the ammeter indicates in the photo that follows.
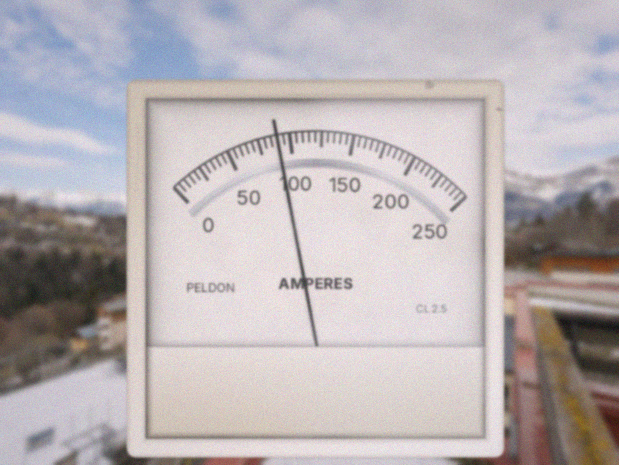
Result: 90 A
